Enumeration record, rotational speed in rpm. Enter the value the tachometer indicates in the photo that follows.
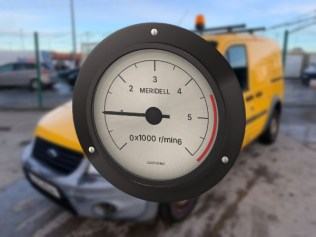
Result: 1000 rpm
